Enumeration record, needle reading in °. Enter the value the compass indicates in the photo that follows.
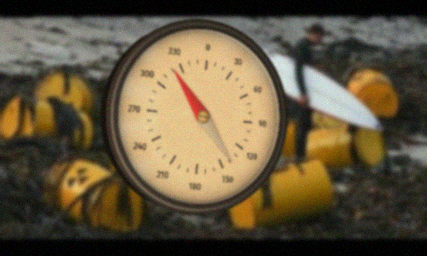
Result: 320 °
